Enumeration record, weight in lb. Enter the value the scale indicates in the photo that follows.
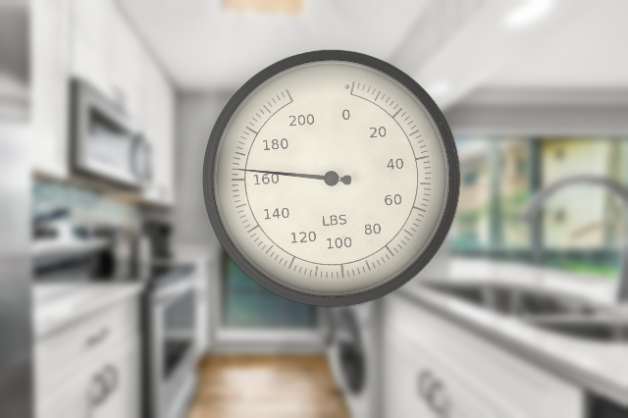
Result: 164 lb
